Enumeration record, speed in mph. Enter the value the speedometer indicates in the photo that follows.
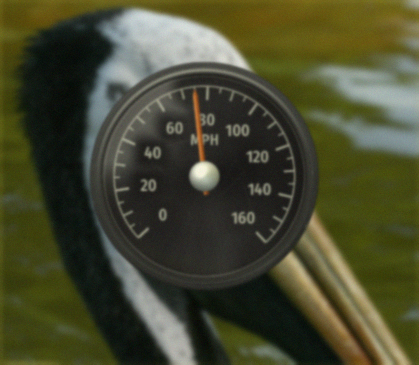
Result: 75 mph
